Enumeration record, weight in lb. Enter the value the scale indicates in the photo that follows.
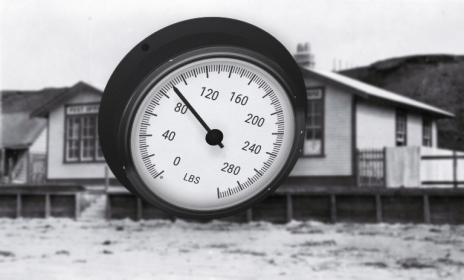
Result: 90 lb
